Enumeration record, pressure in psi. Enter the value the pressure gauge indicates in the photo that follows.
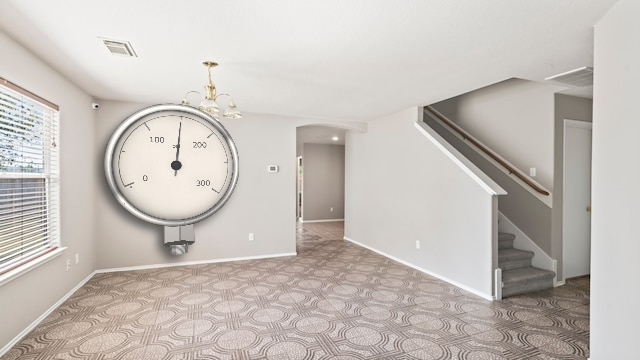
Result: 150 psi
